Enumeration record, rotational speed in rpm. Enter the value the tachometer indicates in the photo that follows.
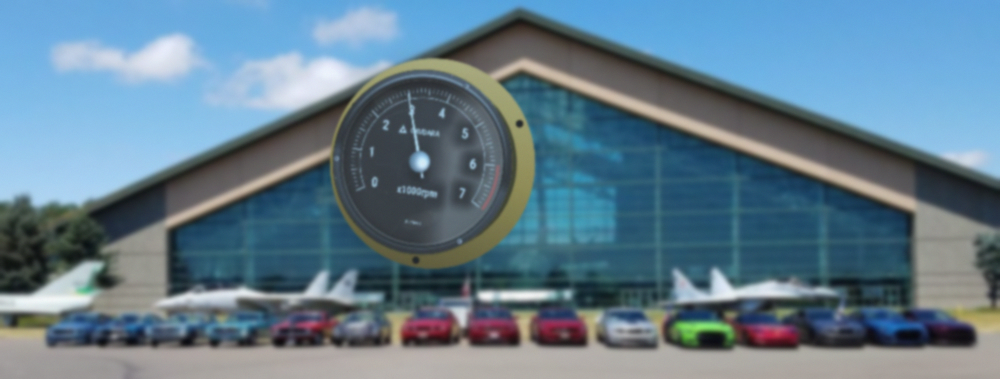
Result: 3000 rpm
